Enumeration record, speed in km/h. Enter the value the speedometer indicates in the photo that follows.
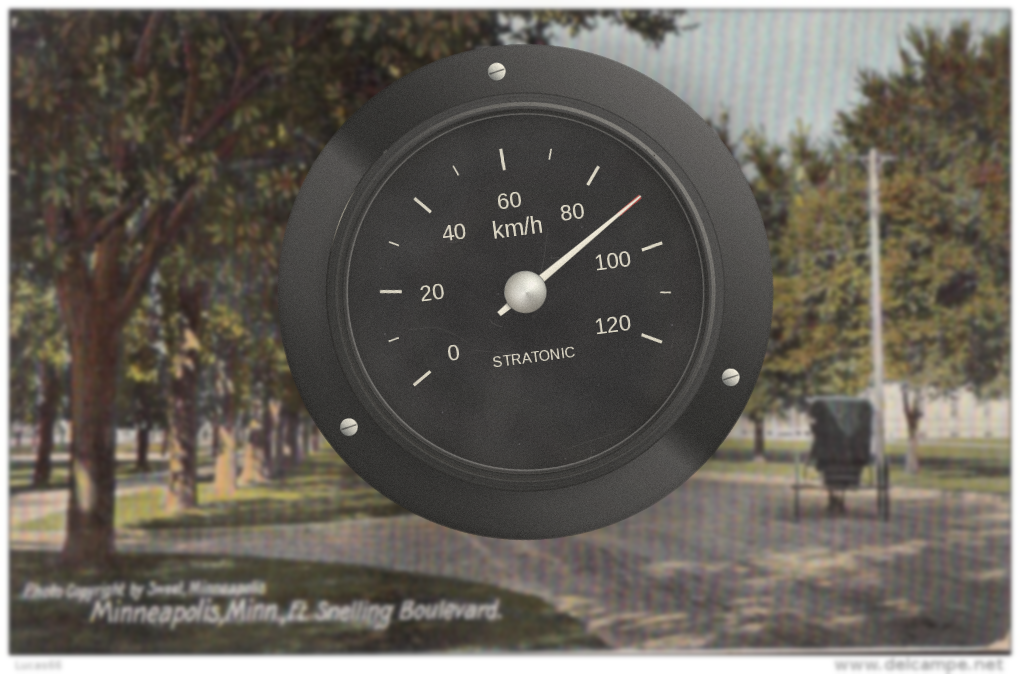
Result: 90 km/h
